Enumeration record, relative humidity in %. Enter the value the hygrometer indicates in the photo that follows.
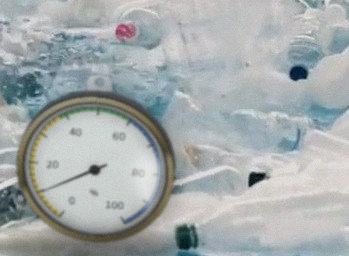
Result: 10 %
